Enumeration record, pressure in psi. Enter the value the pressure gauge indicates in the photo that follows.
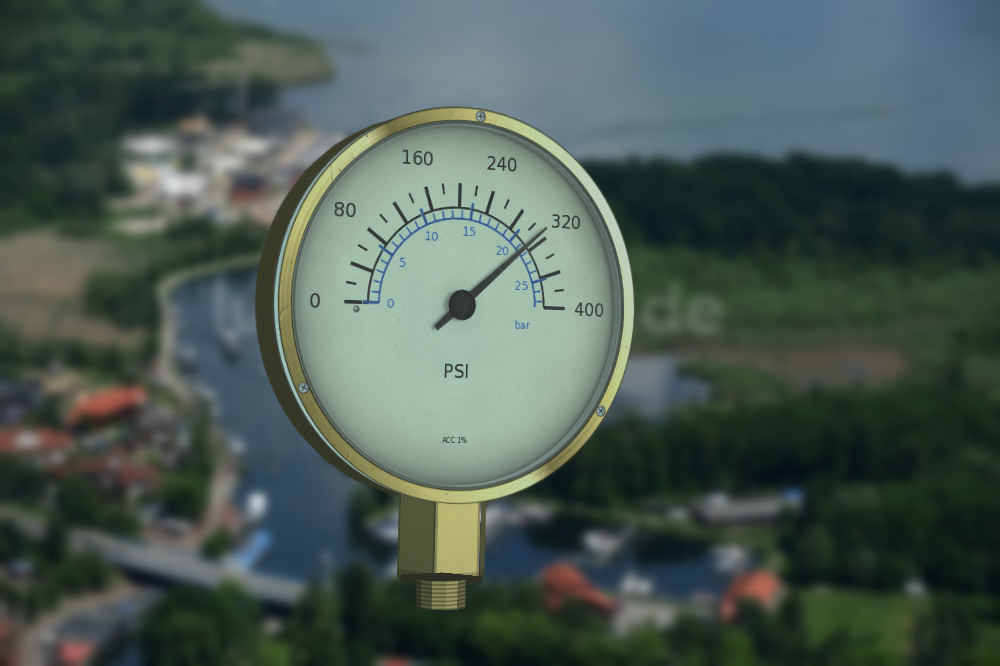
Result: 310 psi
